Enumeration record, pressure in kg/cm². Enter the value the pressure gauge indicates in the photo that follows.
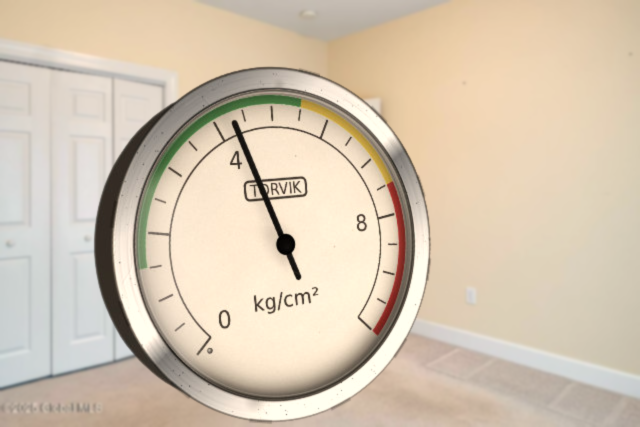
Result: 4.25 kg/cm²
